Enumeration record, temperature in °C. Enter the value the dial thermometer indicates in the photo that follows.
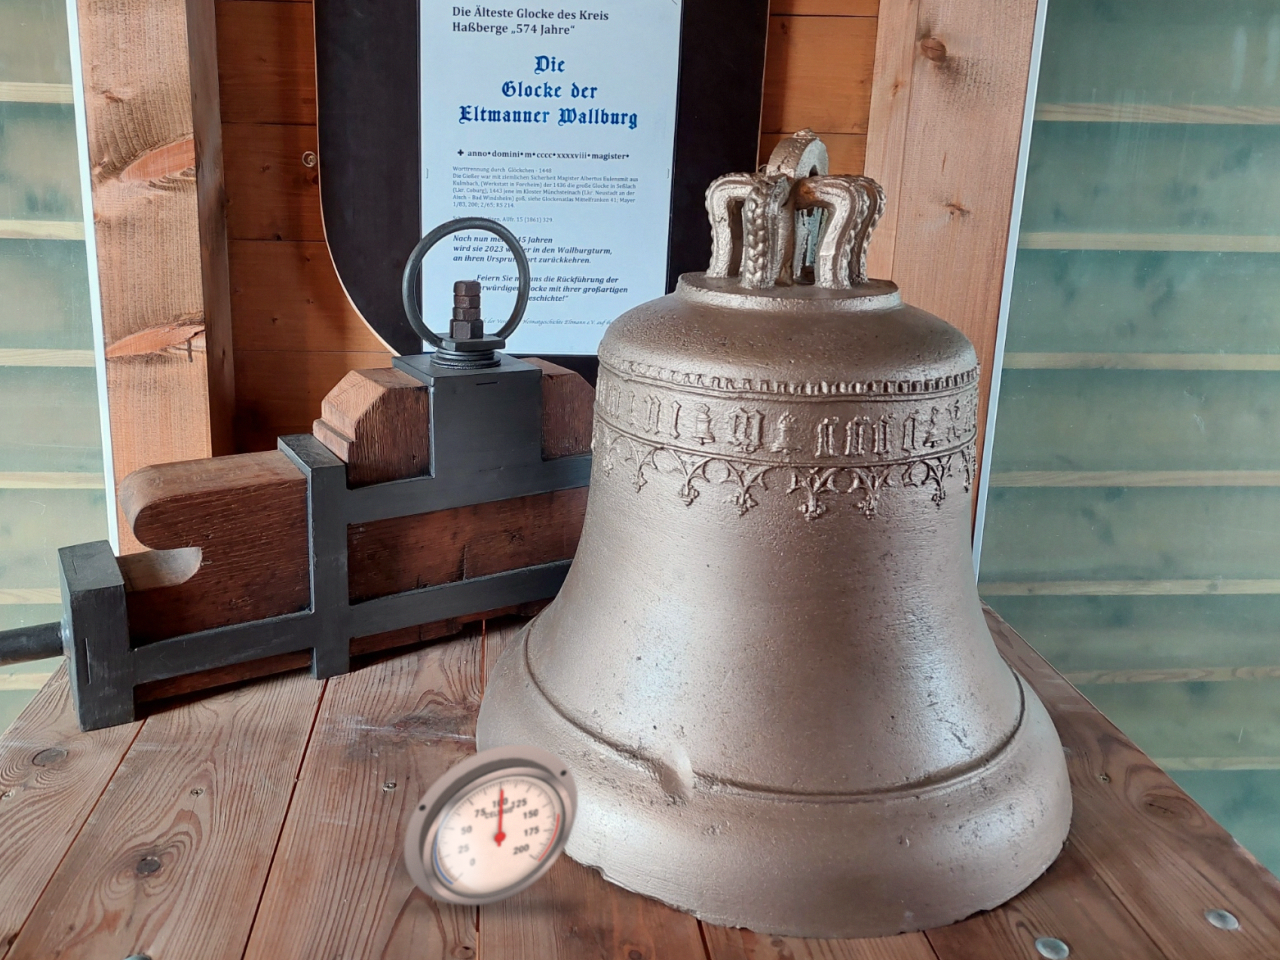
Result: 100 °C
